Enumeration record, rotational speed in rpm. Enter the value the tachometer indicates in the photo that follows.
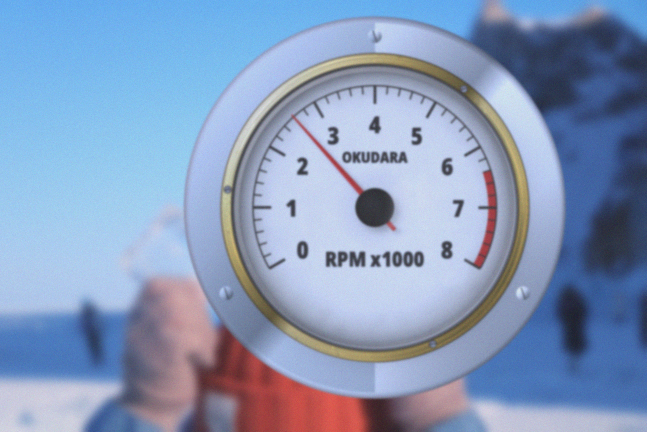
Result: 2600 rpm
